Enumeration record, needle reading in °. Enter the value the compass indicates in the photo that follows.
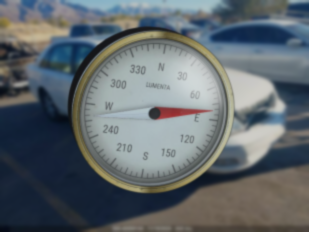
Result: 80 °
